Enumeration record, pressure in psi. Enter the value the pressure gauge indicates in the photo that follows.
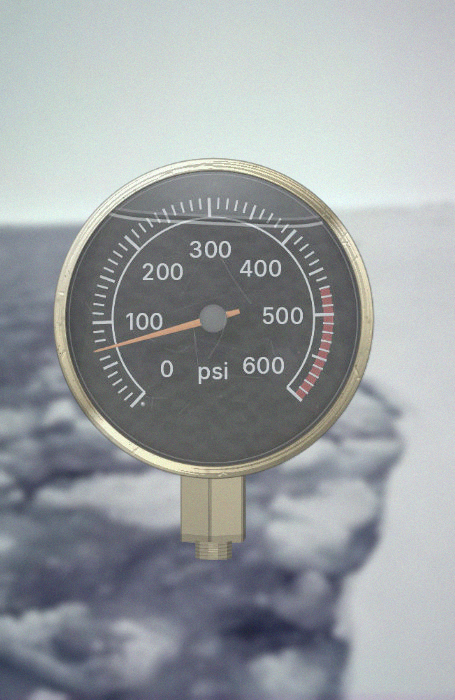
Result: 70 psi
